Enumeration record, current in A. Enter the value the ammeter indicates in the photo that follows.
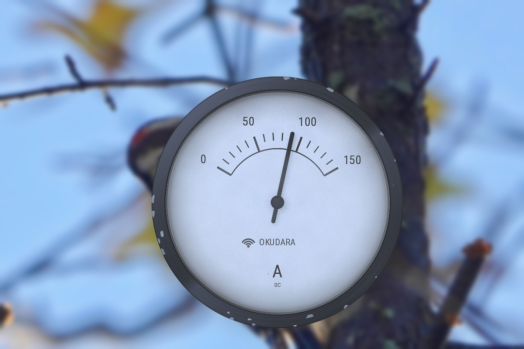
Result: 90 A
